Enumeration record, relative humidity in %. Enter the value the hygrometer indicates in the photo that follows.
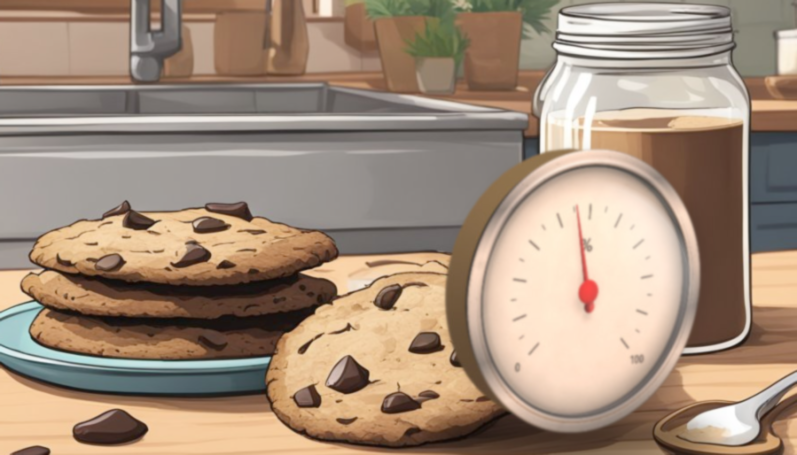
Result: 45 %
